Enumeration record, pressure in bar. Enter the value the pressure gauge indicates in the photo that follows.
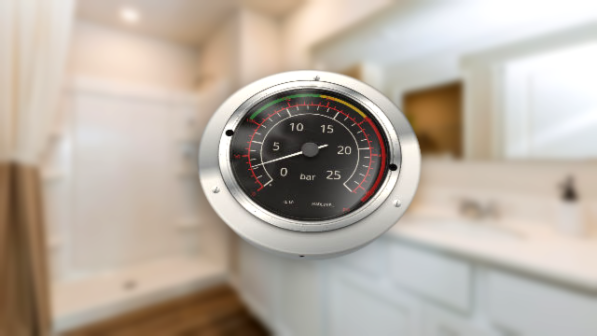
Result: 2 bar
